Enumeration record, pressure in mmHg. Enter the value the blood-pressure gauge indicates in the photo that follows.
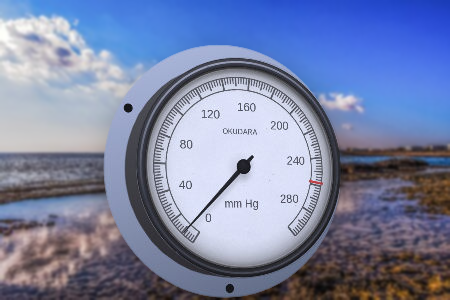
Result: 10 mmHg
